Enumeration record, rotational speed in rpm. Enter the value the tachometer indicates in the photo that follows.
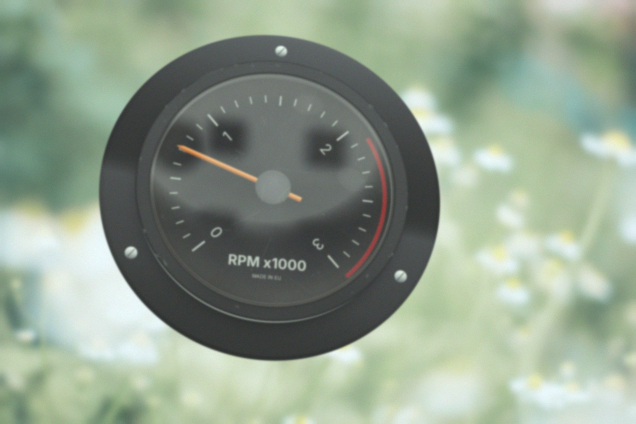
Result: 700 rpm
